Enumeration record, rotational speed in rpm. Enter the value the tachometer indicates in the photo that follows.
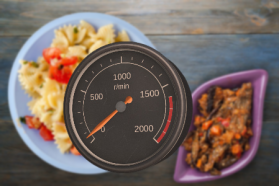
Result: 50 rpm
